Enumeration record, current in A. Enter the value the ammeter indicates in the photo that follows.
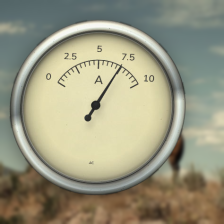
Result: 7.5 A
